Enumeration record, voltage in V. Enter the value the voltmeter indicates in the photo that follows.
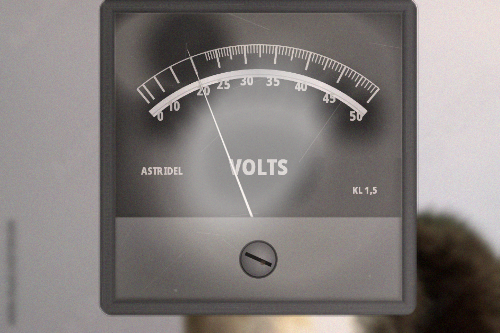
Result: 20 V
